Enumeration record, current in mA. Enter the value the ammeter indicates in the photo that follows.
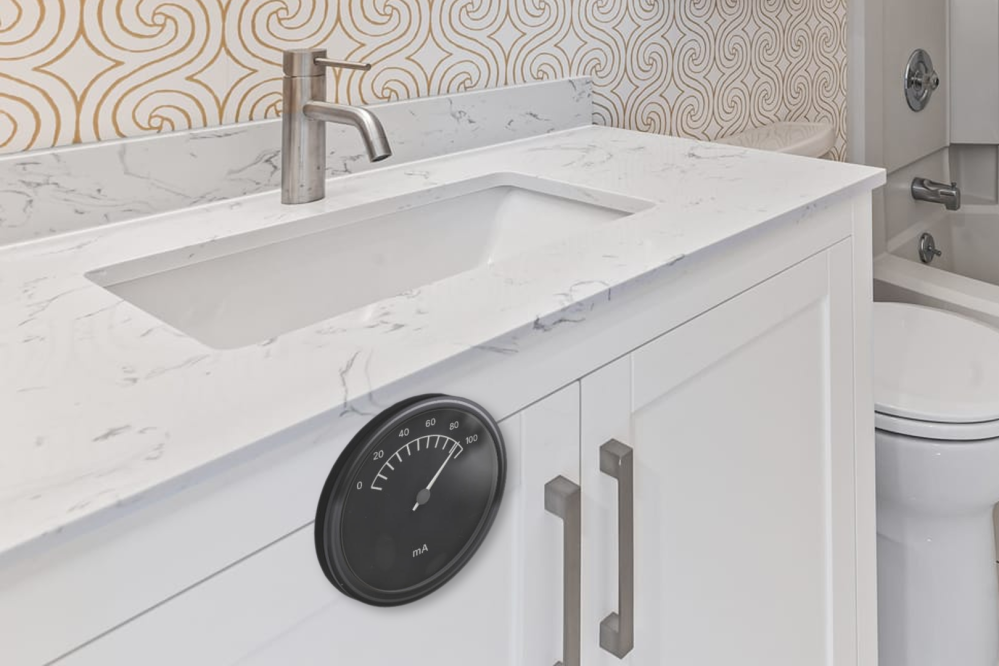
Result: 90 mA
